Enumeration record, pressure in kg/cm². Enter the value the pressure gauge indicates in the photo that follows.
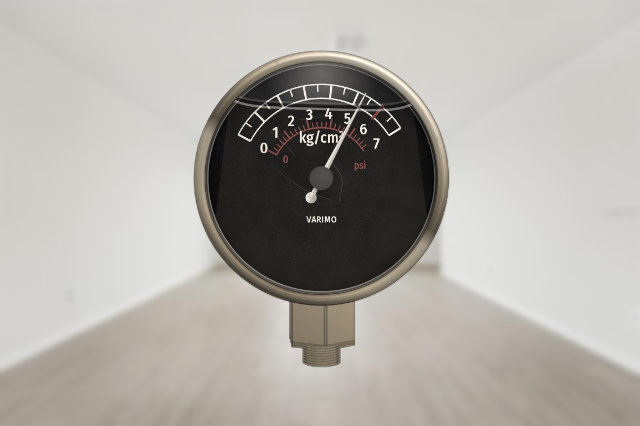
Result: 5.25 kg/cm²
